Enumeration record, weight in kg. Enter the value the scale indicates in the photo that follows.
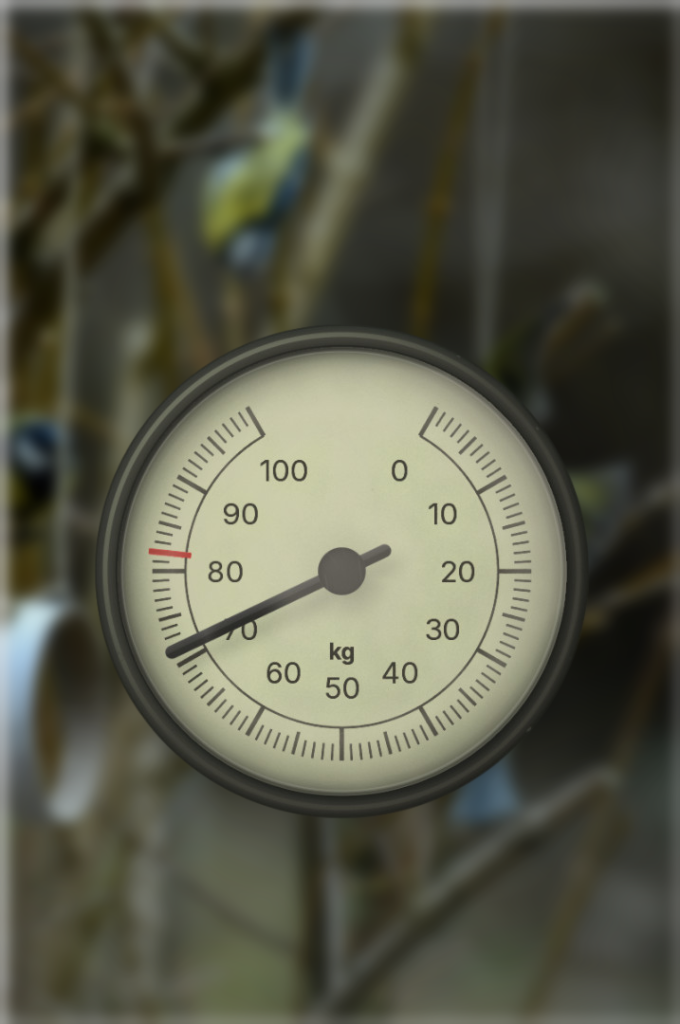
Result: 71.5 kg
